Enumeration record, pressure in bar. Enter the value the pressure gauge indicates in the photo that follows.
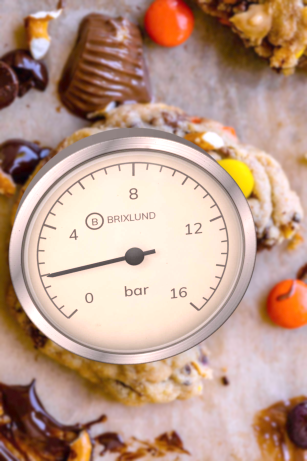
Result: 2 bar
